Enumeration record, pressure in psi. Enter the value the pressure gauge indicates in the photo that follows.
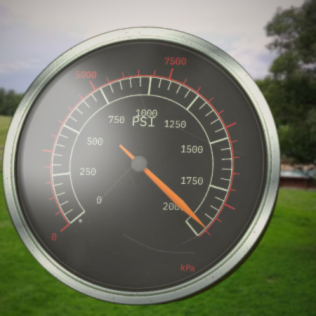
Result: 1950 psi
